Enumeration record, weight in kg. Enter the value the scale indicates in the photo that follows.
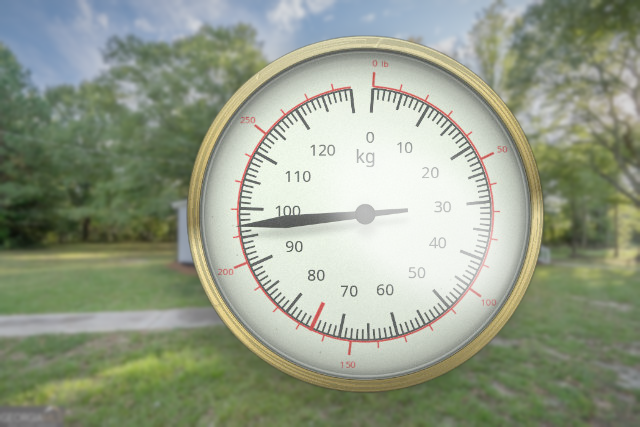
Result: 97 kg
